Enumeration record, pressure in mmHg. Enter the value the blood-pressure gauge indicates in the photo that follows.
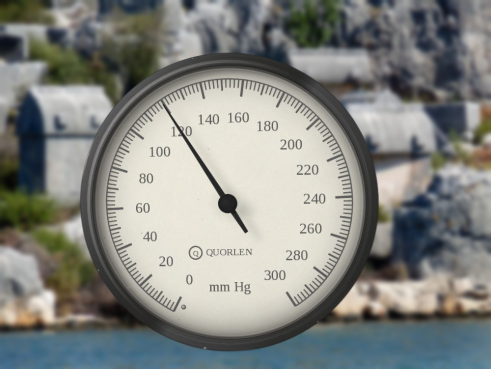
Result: 120 mmHg
